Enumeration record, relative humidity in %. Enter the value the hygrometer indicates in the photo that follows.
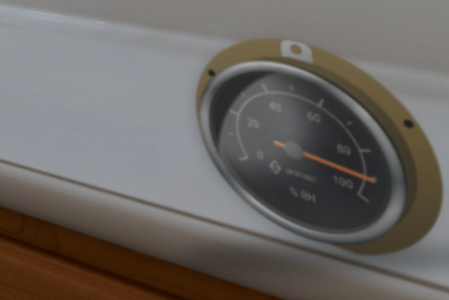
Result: 90 %
